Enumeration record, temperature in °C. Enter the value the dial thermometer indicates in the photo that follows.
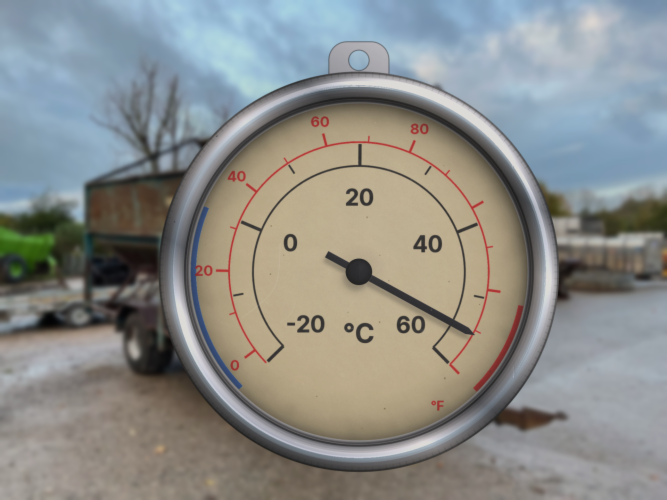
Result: 55 °C
